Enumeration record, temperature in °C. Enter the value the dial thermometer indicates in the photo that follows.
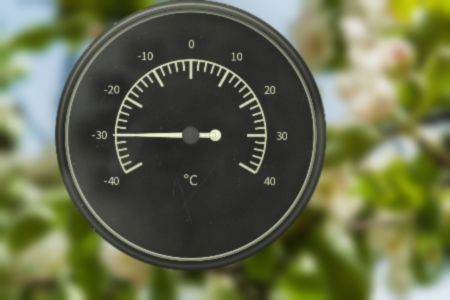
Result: -30 °C
